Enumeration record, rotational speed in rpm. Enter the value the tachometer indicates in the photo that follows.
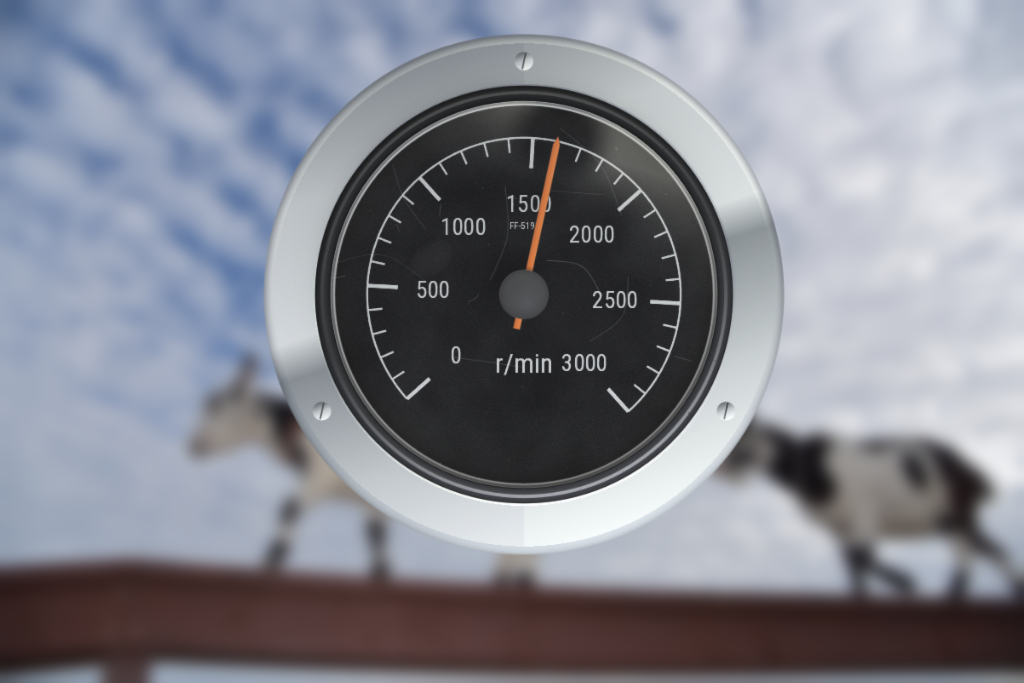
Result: 1600 rpm
